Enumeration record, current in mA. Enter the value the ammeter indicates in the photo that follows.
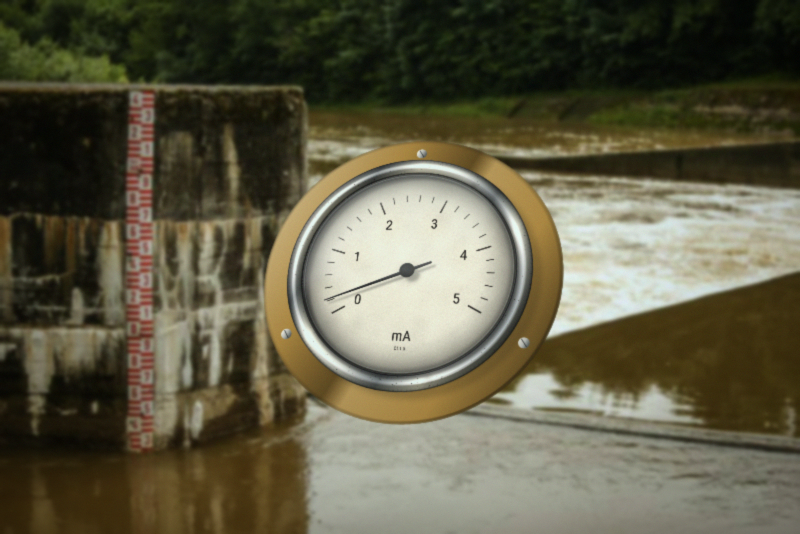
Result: 0.2 mA
